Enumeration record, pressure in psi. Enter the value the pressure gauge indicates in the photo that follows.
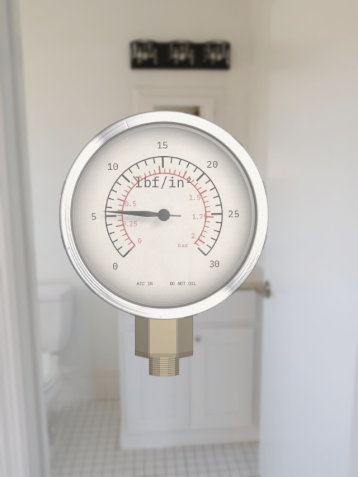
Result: 5.5 psi
